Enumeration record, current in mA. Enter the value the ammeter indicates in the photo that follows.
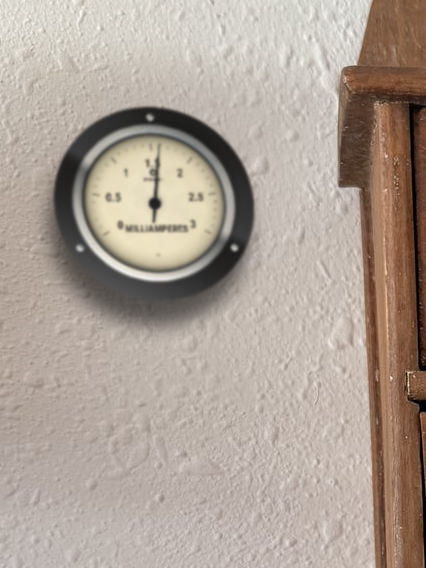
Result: 1.6 mA
